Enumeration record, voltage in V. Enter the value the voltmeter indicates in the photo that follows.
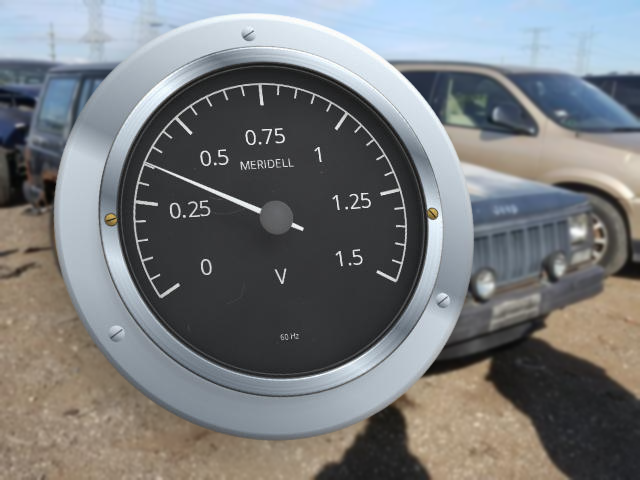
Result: 0.35 V
